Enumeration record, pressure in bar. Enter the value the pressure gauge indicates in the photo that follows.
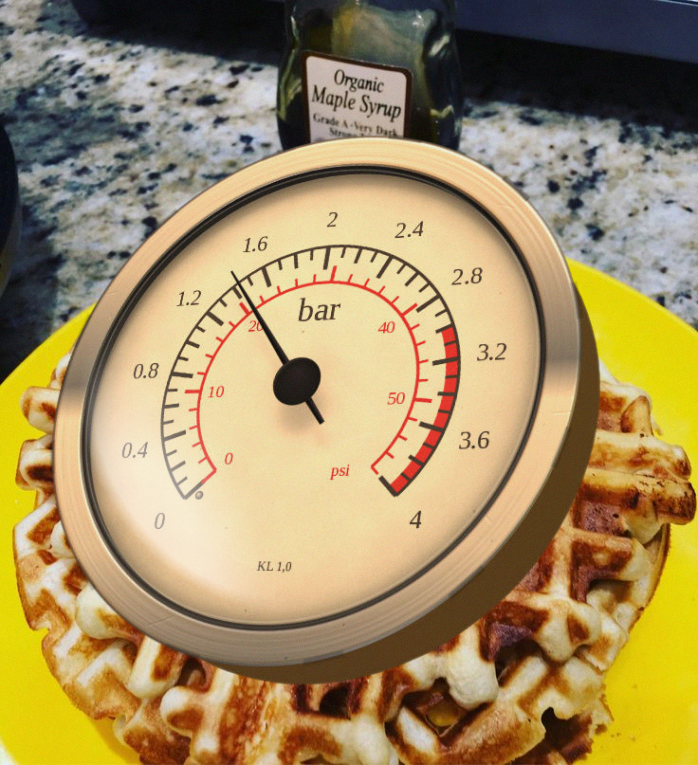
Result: 1.45 bar
